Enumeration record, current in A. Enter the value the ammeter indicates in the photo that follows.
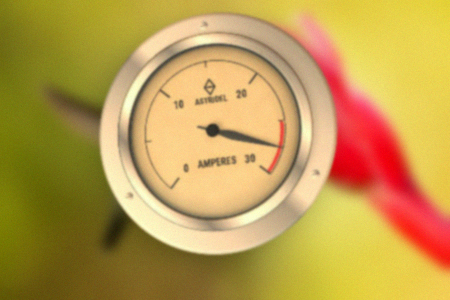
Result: 27.5 A
